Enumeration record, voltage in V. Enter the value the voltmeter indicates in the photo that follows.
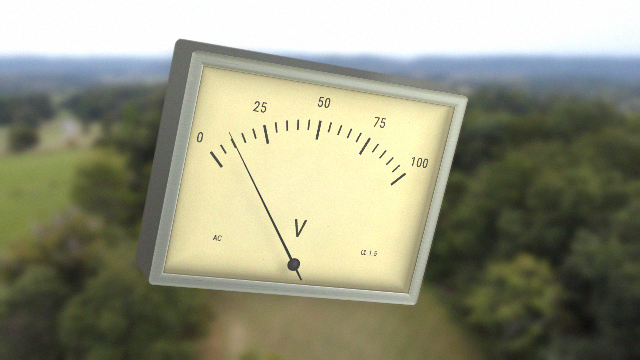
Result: 10 V
